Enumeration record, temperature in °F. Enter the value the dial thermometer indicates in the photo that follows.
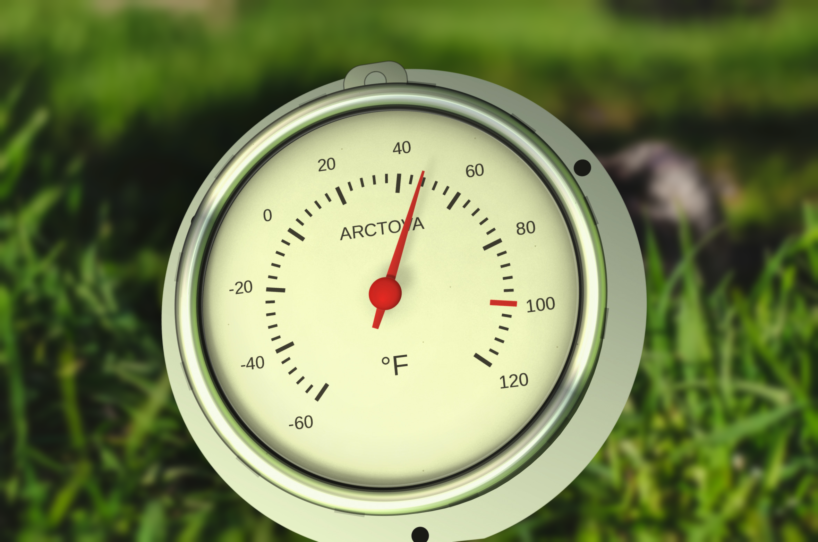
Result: 48 °F
